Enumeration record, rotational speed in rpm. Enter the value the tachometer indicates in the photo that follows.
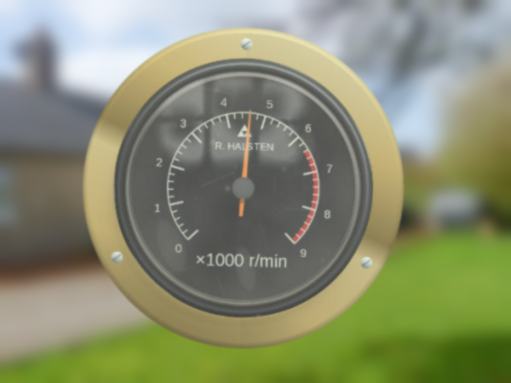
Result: 4600 rpm
